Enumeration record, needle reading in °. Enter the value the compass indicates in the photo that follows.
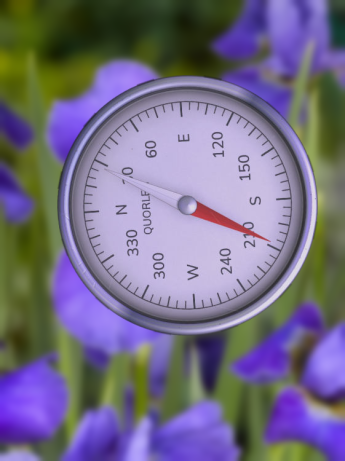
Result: 207.5 °
